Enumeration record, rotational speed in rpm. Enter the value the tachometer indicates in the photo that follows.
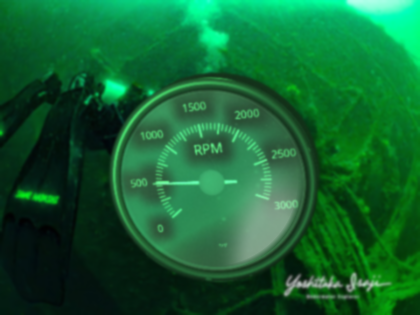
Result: 500 rpm
